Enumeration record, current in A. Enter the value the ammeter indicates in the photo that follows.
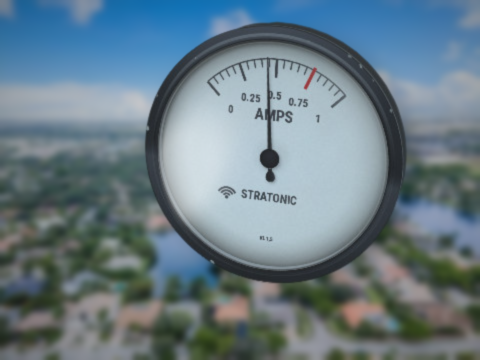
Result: 0.45 A
